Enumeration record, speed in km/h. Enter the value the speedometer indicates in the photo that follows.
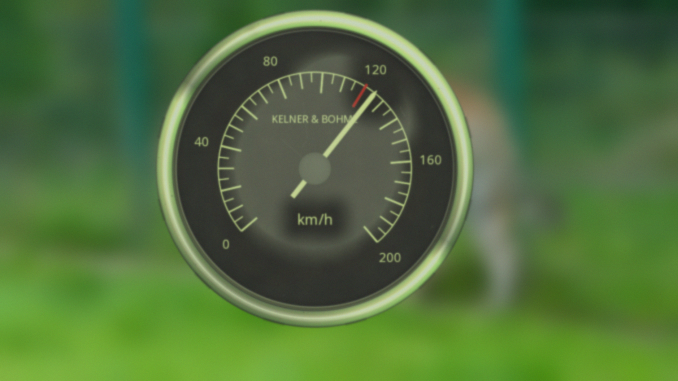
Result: 125 km/h
